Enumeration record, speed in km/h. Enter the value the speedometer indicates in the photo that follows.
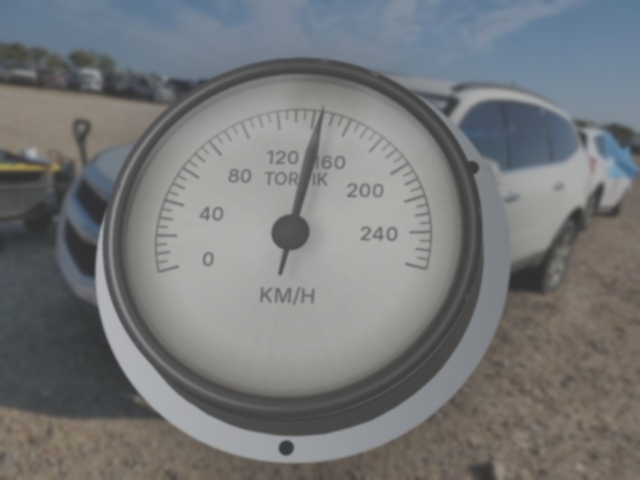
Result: 145 km/h
